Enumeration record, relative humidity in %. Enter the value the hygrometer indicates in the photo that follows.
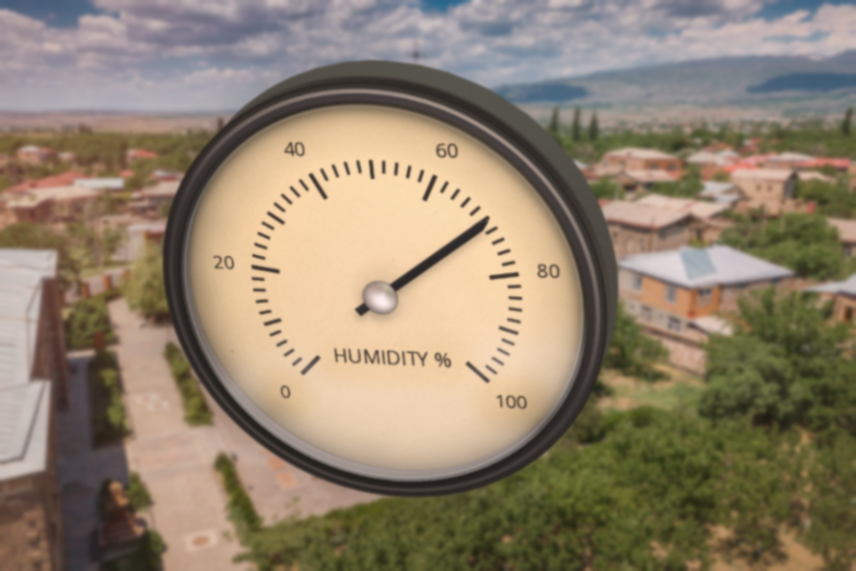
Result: 70 %
